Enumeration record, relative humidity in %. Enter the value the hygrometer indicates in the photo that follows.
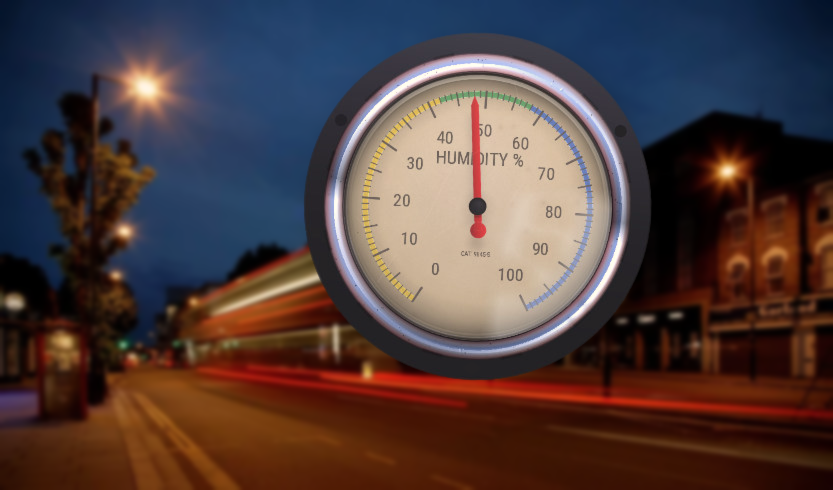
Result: 48 %
